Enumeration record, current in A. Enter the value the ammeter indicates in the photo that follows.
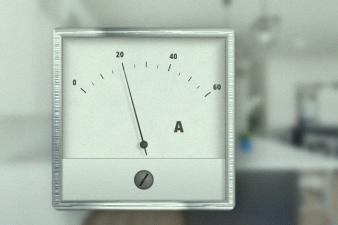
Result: 20 A
